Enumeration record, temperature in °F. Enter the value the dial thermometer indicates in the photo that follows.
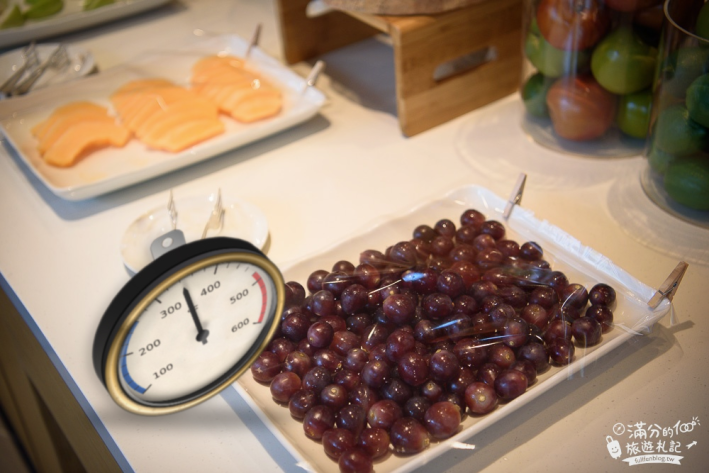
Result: 340 °F
